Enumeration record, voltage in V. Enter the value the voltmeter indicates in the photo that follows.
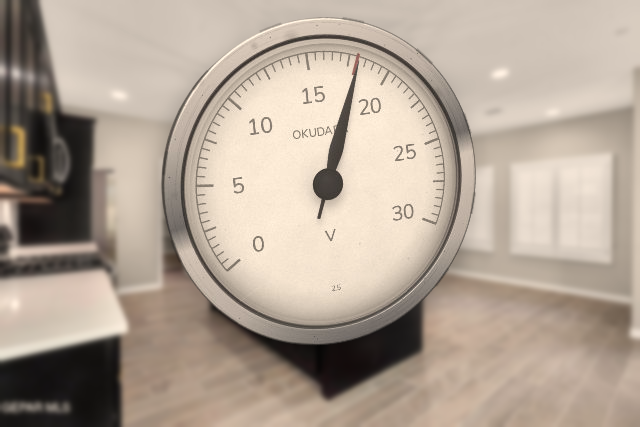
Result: 18 V
